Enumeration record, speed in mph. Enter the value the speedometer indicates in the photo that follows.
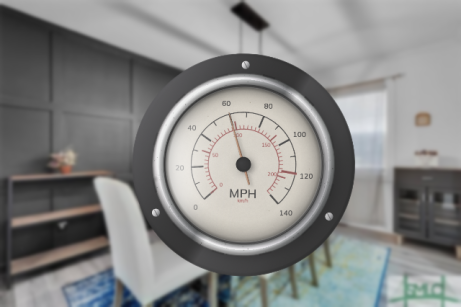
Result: 60 mph
